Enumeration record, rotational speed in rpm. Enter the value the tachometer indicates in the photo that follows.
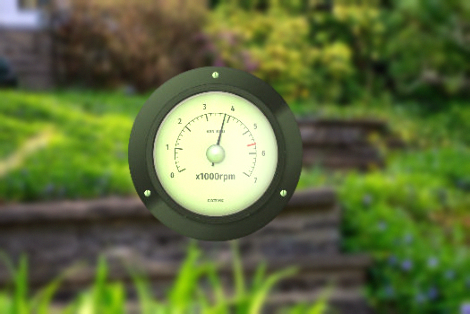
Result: 3800 rpm
